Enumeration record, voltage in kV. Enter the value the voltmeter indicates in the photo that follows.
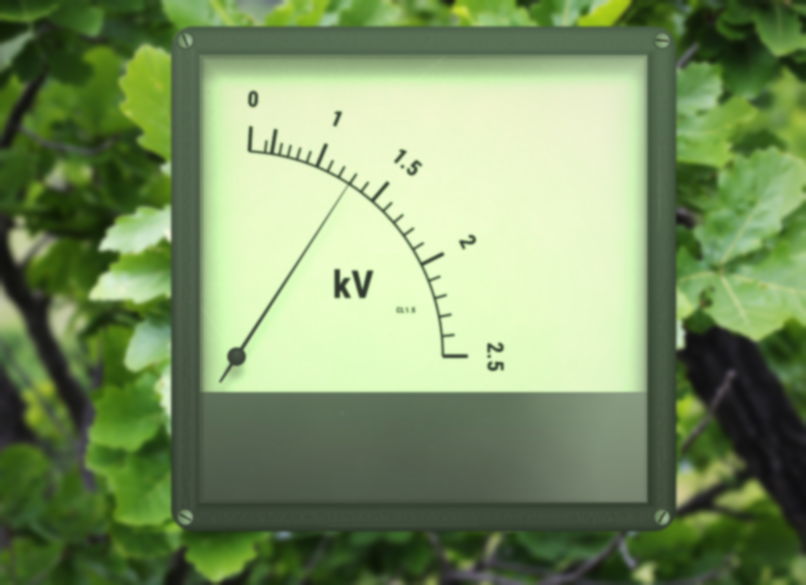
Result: 1.3 kV
